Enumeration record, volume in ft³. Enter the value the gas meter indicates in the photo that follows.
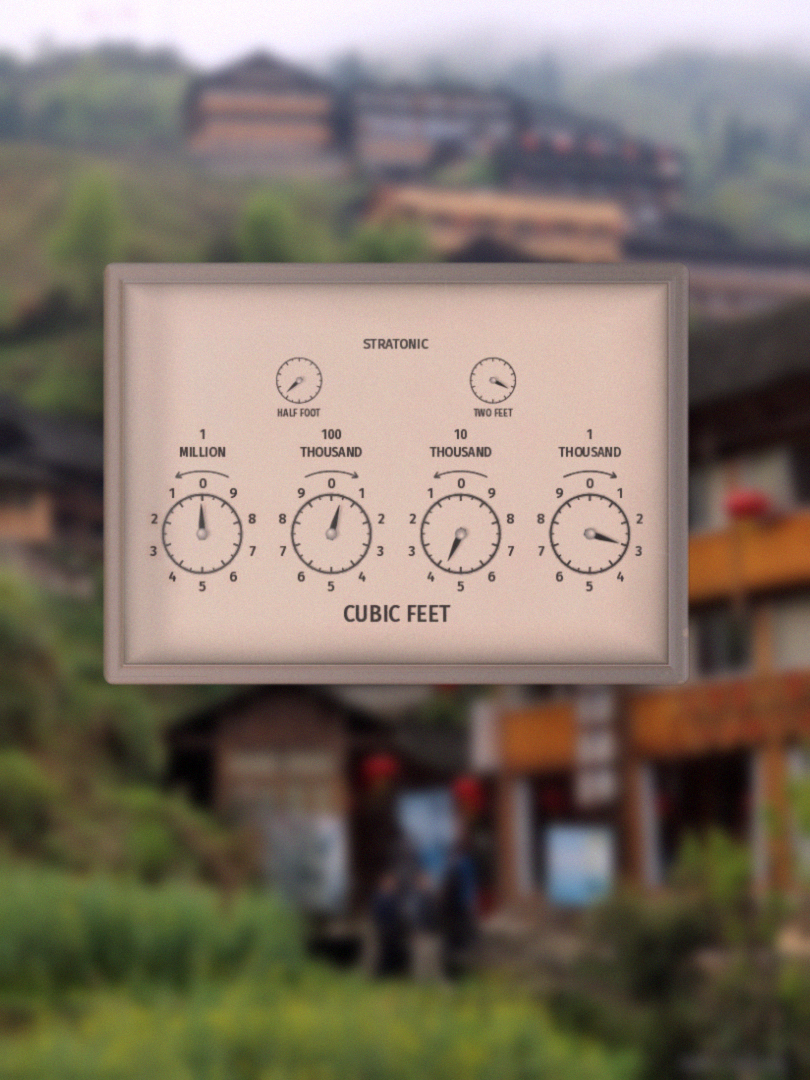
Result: 4300 ft³
